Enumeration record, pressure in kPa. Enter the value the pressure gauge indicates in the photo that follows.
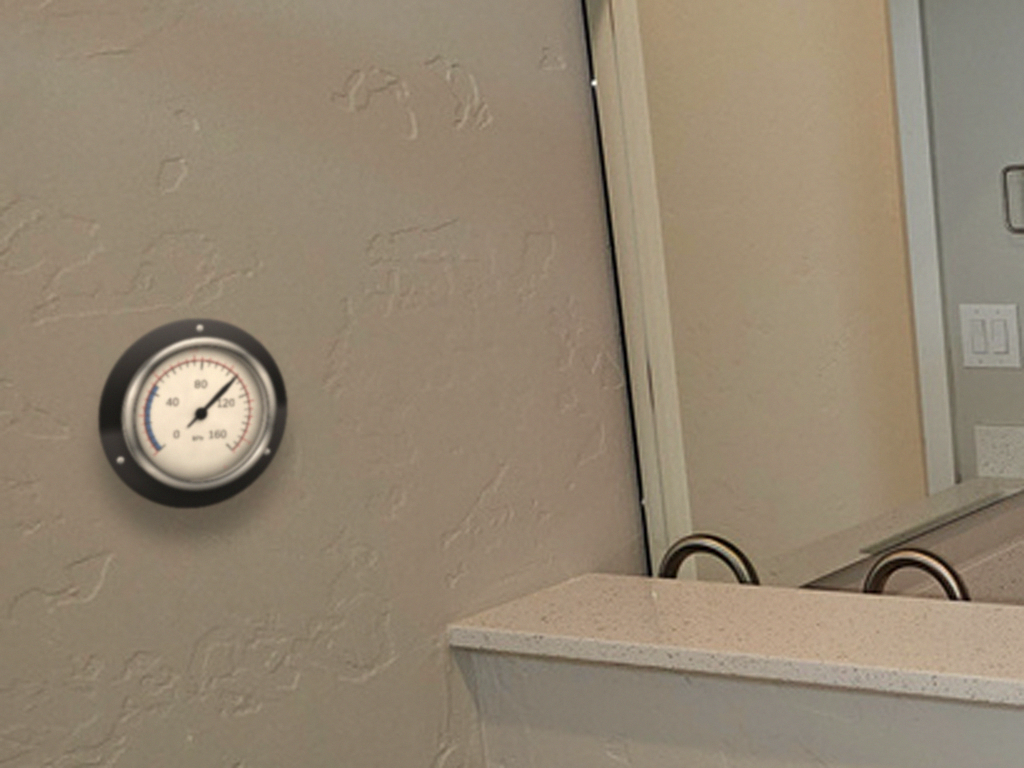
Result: 105 kPa
